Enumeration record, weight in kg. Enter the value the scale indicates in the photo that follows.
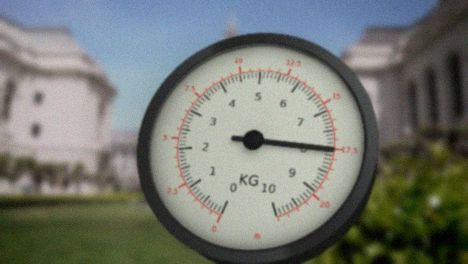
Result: 8 kg
